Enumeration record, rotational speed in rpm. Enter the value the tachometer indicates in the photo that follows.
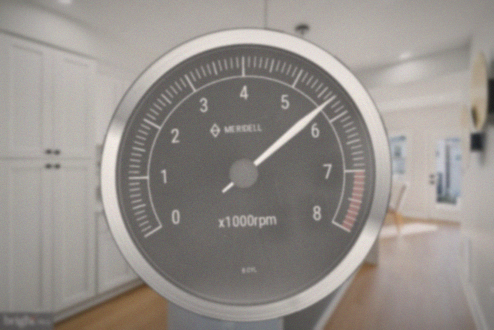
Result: 5700 rpm
